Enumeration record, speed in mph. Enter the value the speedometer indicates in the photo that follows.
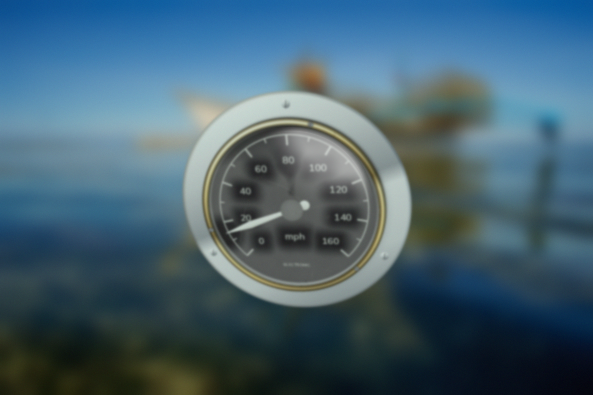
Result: 15 mph
